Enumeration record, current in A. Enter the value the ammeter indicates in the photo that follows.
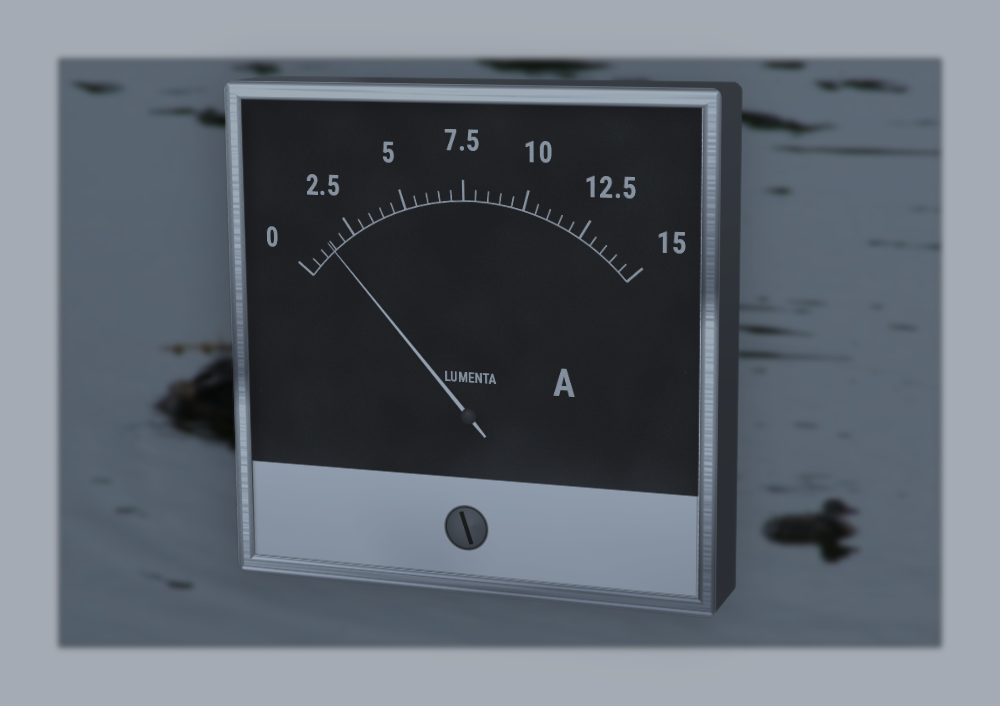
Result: 1.5 A
